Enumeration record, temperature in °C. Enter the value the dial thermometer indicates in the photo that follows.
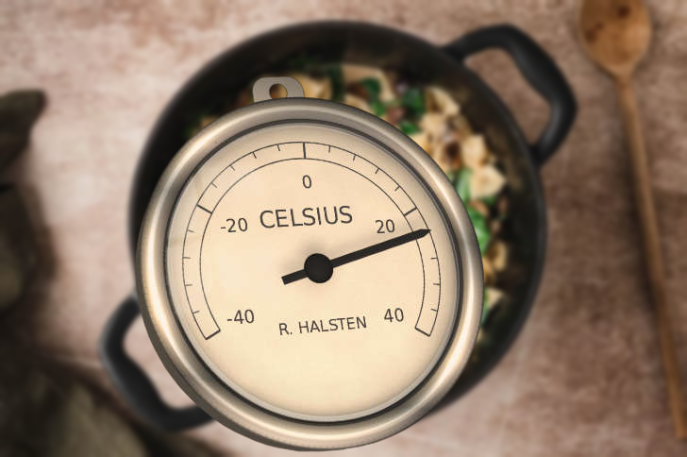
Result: 24 °C
